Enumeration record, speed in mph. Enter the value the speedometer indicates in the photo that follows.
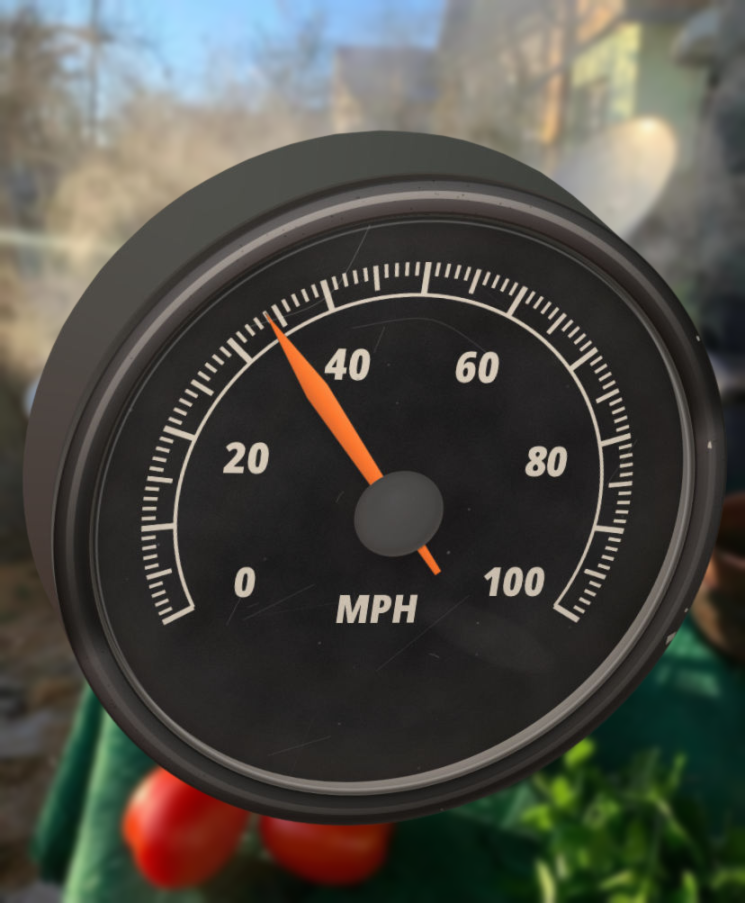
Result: 34 mph
